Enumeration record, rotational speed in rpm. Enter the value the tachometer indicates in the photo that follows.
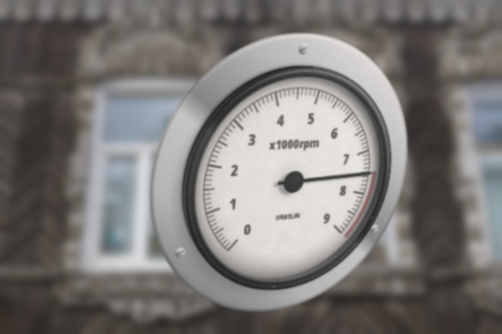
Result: 7500 rpm
